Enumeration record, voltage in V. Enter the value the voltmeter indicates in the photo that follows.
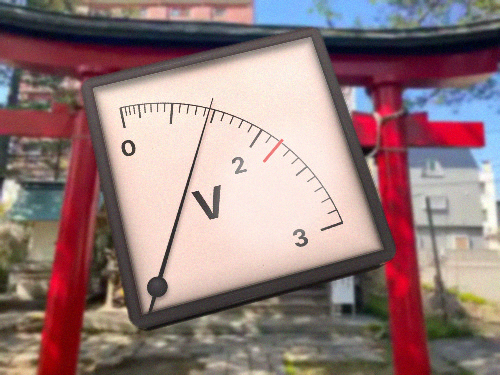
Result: 1.45 V
